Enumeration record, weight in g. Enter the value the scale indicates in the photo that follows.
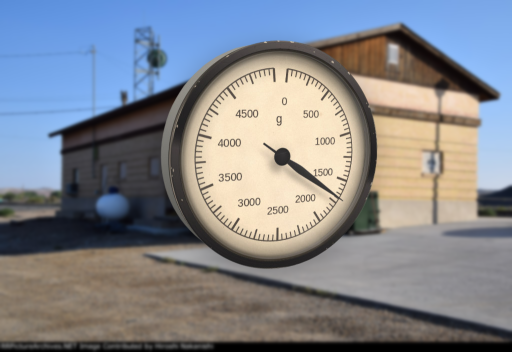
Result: 1700 g
